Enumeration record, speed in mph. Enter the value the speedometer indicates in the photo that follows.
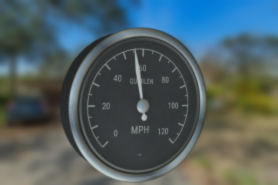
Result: 55 mph
